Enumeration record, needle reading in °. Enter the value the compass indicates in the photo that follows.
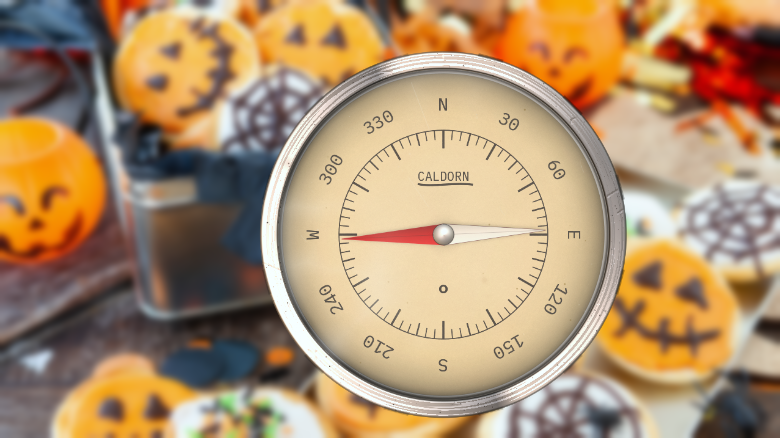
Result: 267.5 °
